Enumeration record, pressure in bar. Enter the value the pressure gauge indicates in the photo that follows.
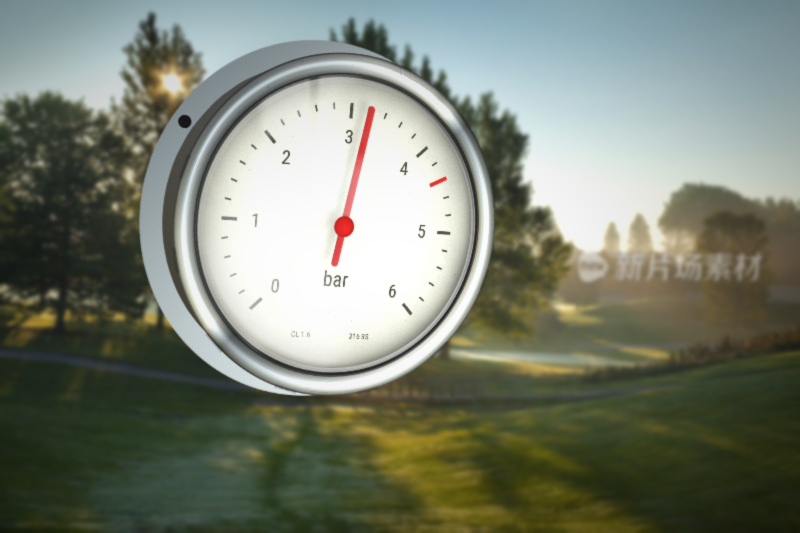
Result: 3.2 bar
